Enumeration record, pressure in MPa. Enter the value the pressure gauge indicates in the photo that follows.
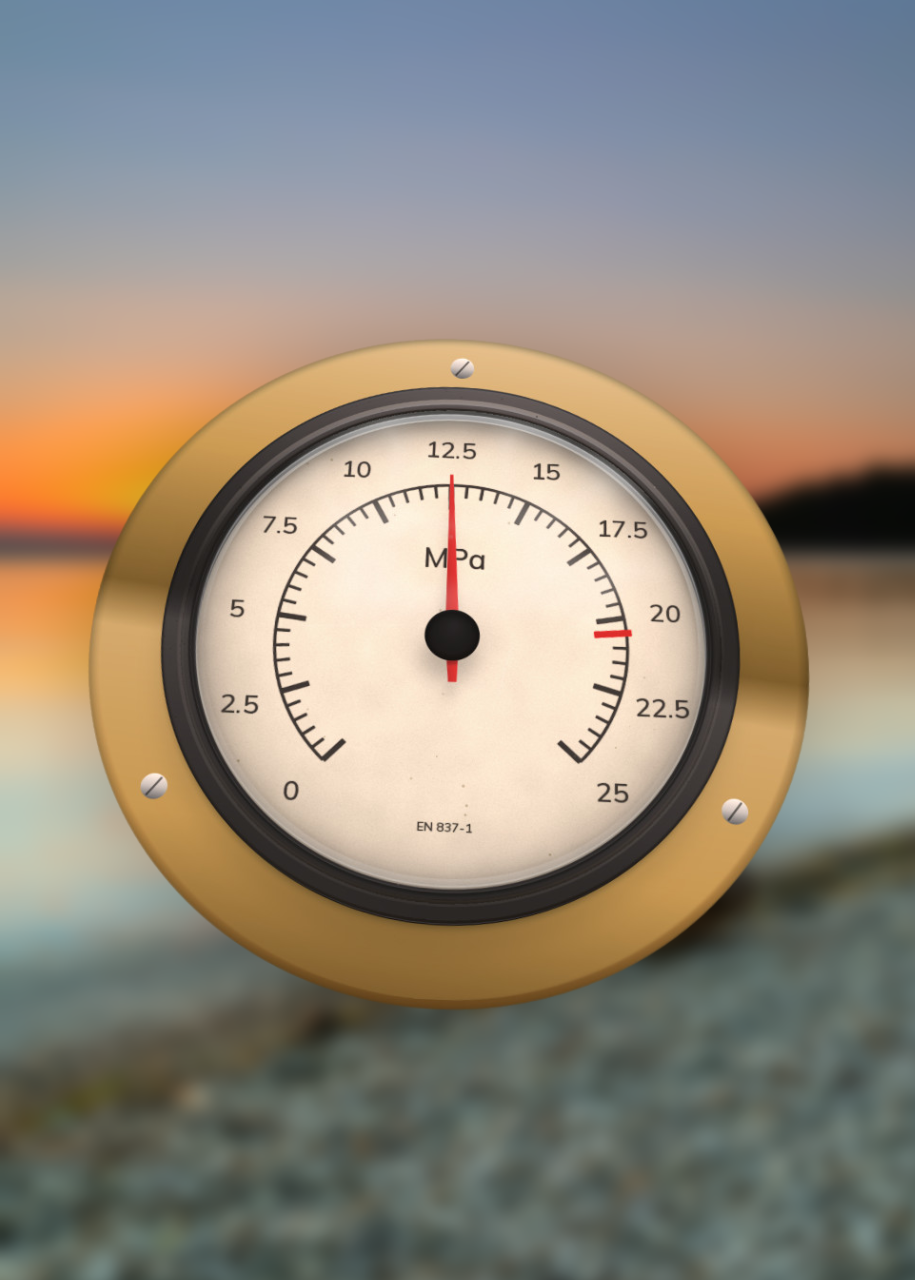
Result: 12.5 MPa
